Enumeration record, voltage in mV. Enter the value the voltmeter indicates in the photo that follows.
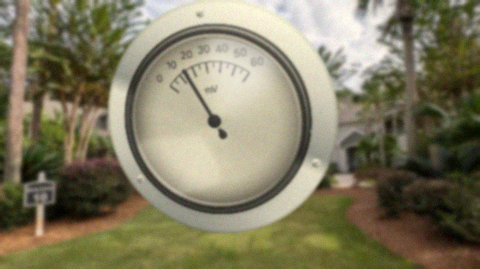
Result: 15 mV
